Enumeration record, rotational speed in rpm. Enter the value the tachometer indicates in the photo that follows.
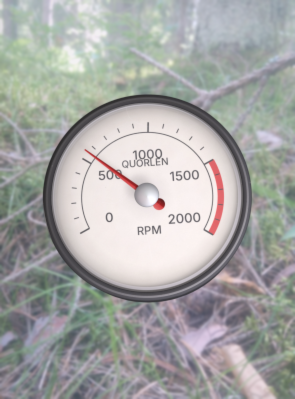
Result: 550 rpm
